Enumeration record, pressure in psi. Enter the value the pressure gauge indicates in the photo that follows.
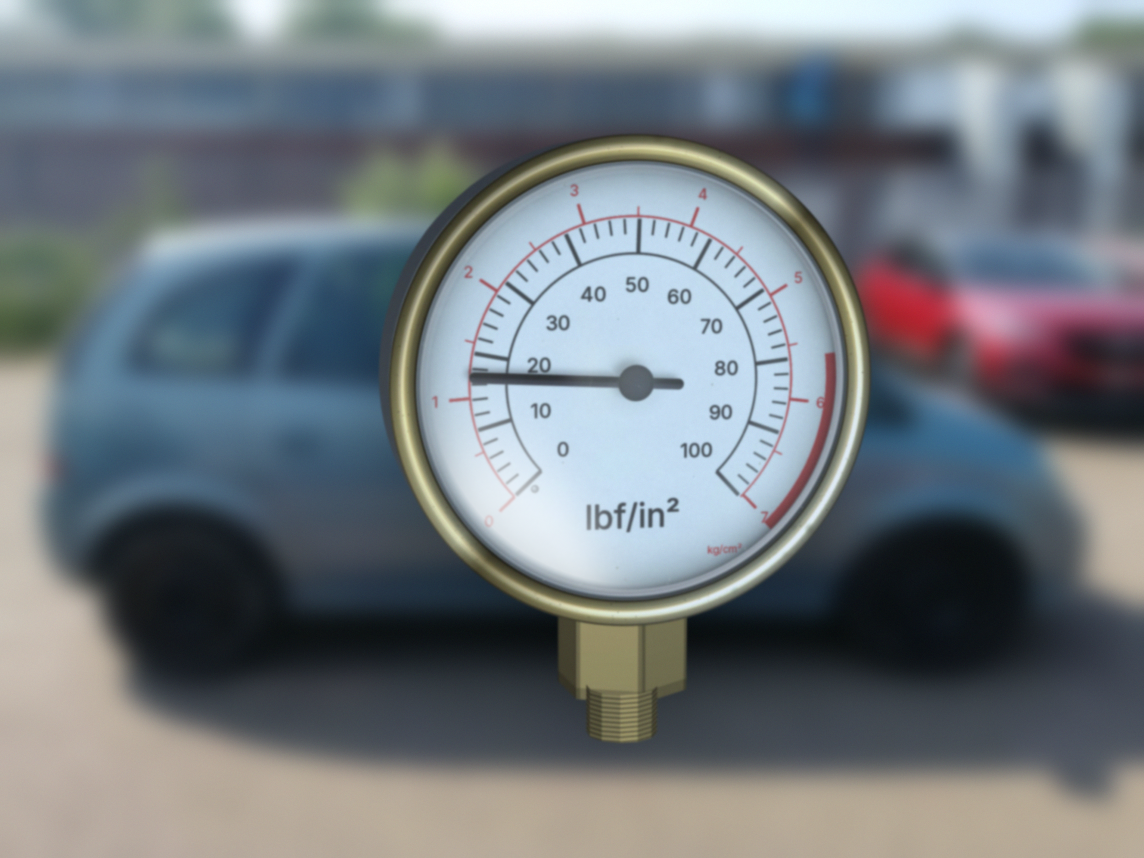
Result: 17 psi
